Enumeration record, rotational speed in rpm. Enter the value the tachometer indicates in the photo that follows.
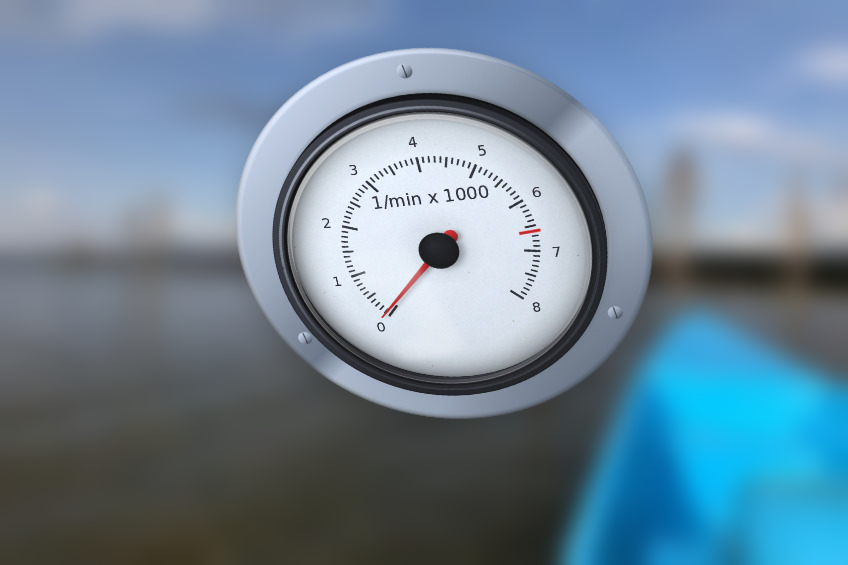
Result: 100 rpm
